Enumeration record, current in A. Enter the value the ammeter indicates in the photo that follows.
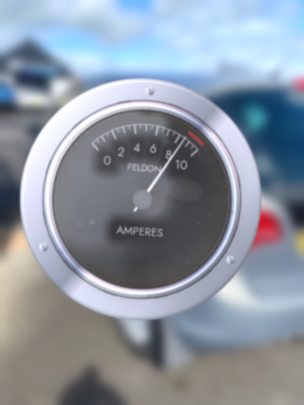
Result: 8.5 A
